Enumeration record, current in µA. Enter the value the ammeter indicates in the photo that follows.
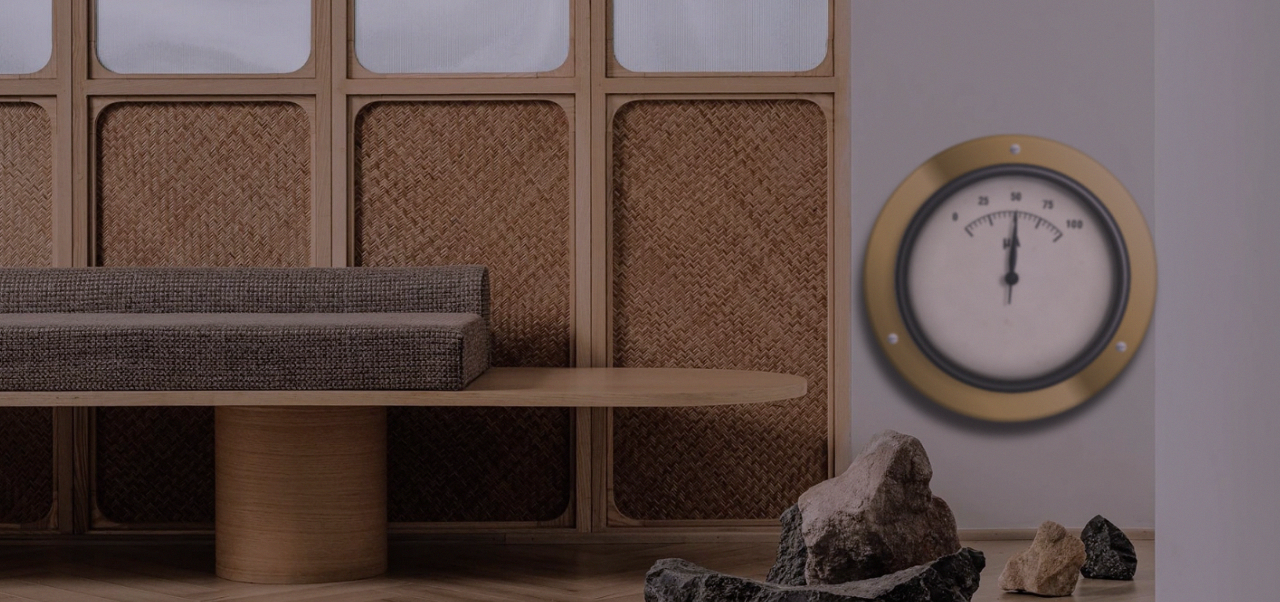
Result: 50 µA
